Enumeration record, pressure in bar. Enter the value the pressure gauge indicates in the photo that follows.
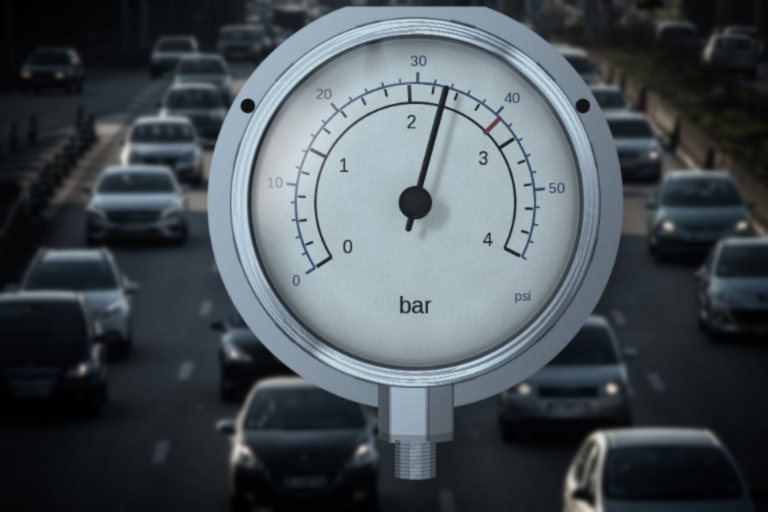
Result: 2.3 bar
